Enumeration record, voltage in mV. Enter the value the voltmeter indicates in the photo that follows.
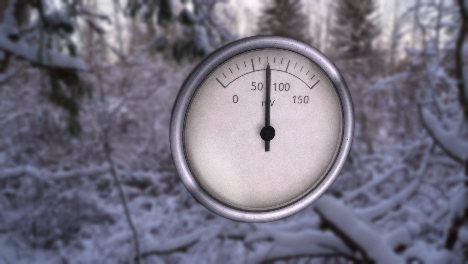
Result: 70 mV
